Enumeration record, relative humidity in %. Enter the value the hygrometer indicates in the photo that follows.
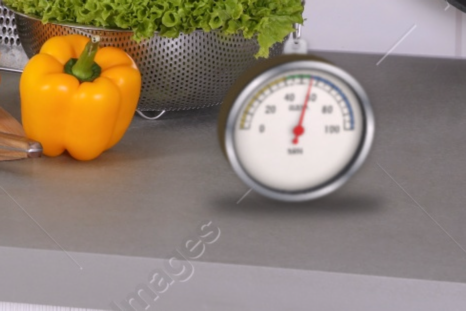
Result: 55 %
